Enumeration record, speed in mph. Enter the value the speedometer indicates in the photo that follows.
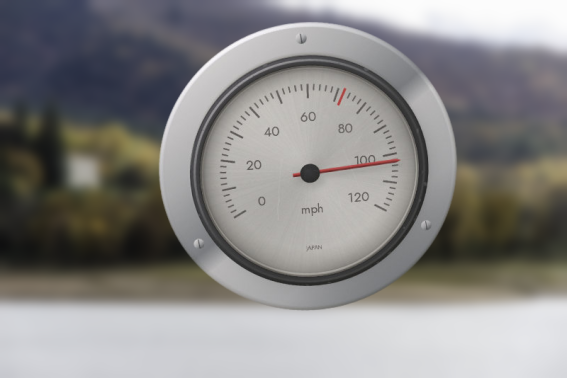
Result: 102 mph
